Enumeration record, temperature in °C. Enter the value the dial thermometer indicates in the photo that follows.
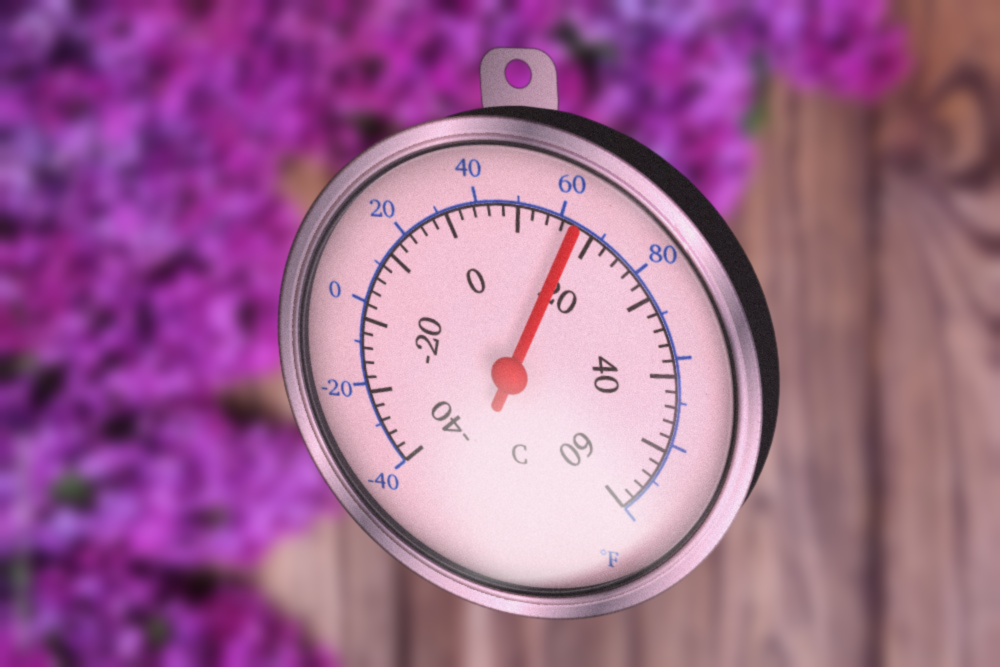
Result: 18 °C
